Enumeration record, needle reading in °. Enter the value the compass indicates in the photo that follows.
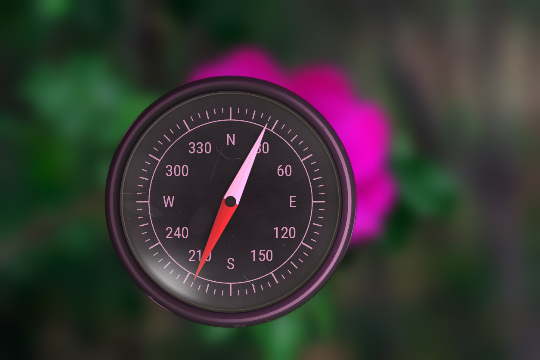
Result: 205 °
